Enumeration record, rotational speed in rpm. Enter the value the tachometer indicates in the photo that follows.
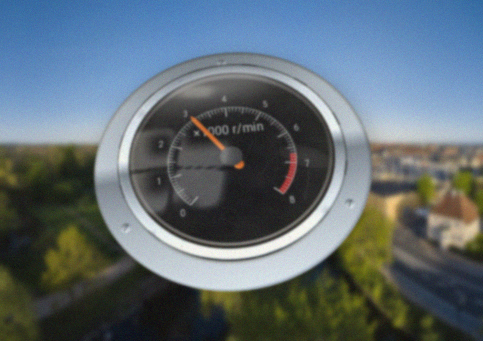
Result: 3000 rpm
